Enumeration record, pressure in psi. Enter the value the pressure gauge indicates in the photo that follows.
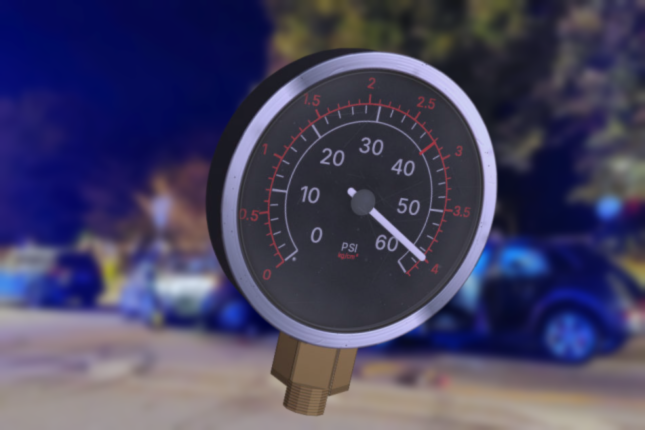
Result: 57 psi
